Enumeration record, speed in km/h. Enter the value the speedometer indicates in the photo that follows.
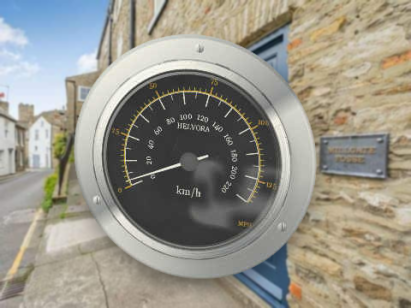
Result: 5 km/h
